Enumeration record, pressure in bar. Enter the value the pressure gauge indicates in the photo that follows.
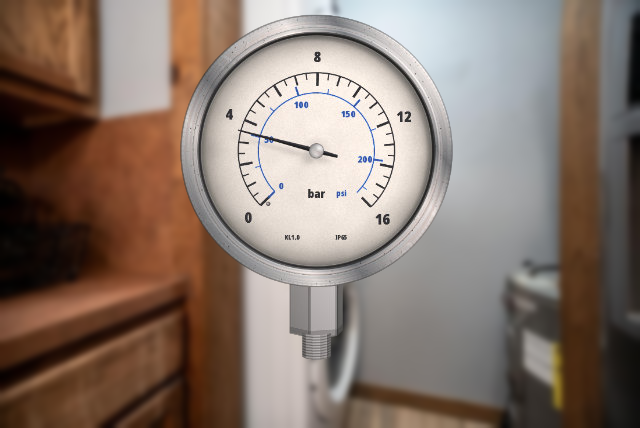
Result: 3.5 bar
